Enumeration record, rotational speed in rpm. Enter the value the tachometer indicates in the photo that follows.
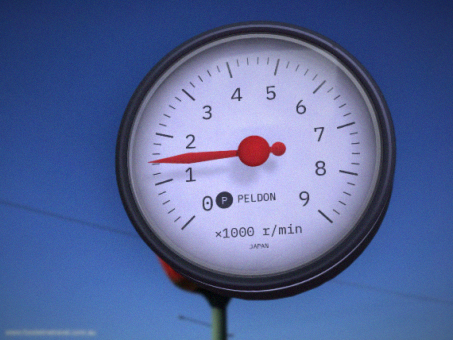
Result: 1400 rpm
